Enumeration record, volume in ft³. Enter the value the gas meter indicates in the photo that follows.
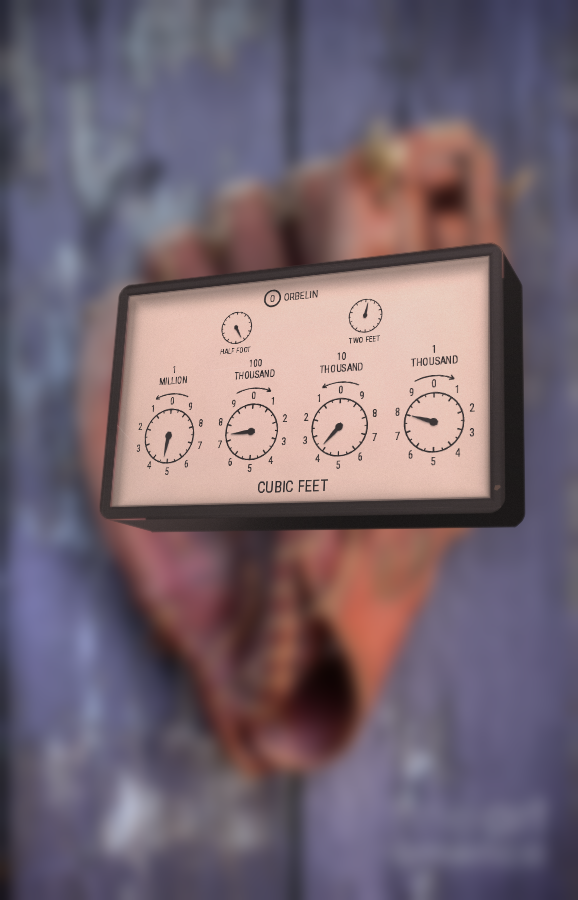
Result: 473800 ft³
